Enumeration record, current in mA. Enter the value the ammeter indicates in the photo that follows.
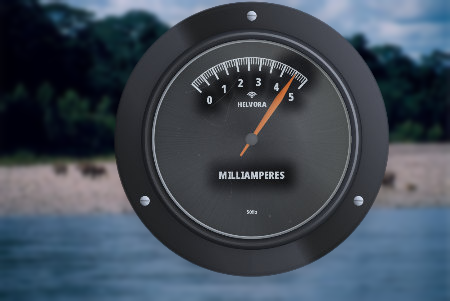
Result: 4.5 mA
